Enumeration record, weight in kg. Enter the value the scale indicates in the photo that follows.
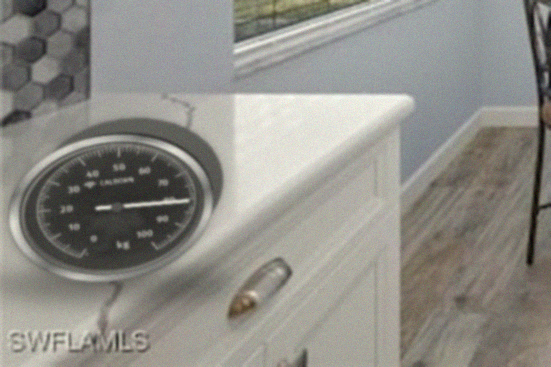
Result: 80 kg
